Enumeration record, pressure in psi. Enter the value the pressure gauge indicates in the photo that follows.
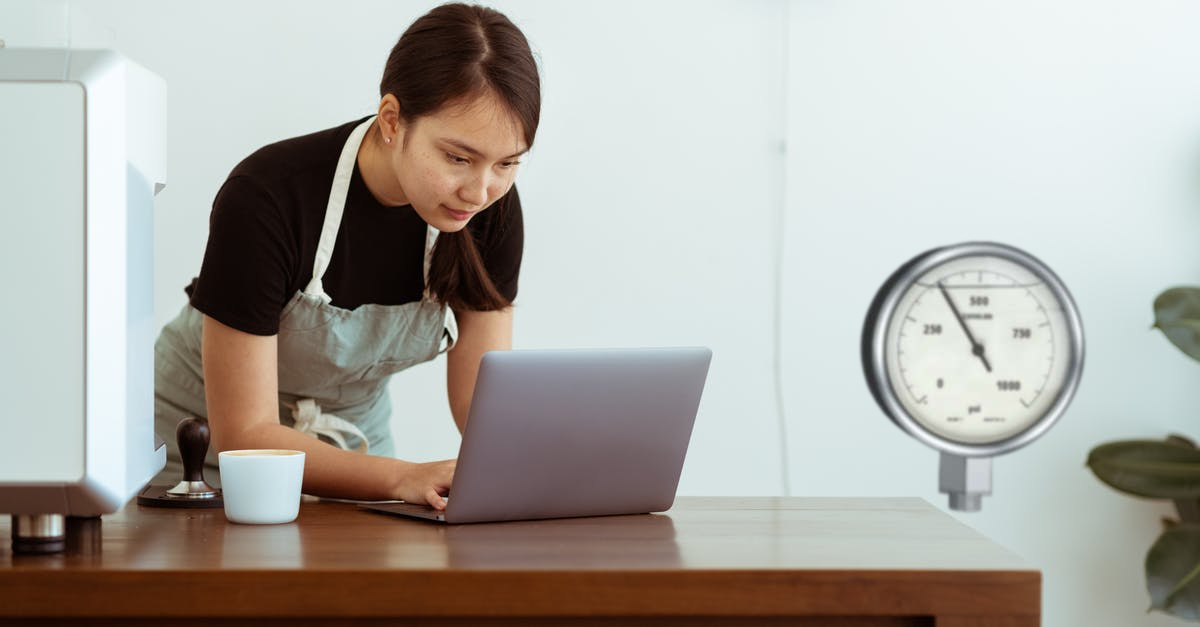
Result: 375 psi
